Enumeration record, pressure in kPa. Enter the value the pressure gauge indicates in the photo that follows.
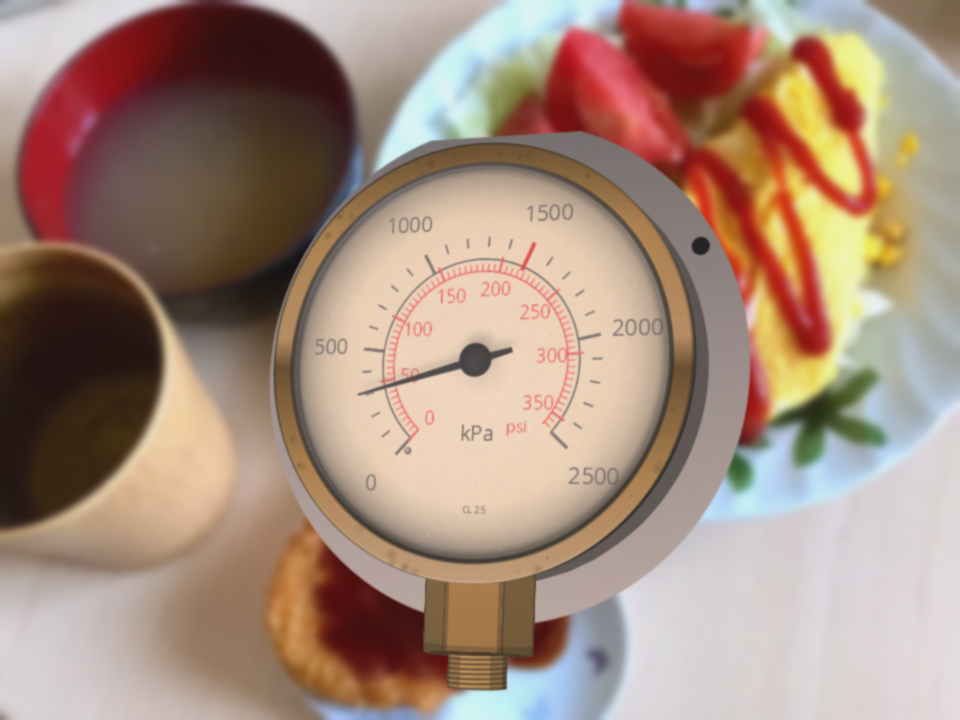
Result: 300 kPa
